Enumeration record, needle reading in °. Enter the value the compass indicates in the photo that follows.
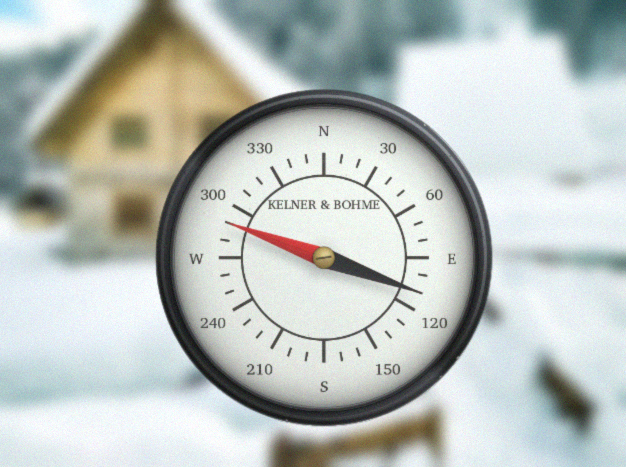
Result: 290 °
